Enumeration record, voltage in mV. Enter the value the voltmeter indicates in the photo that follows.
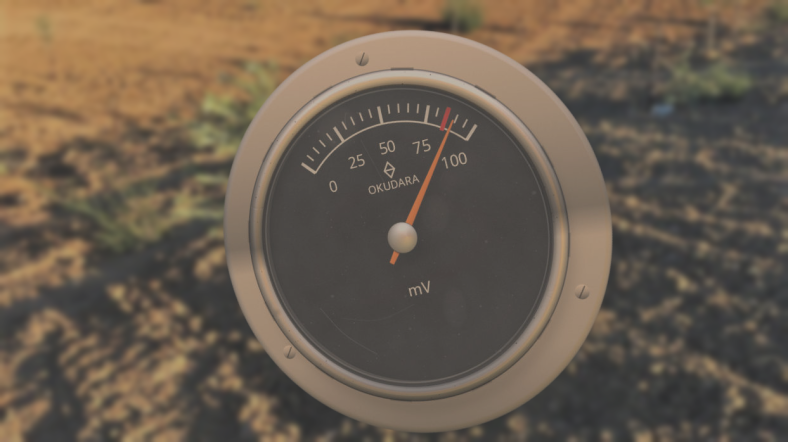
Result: 90 mV
